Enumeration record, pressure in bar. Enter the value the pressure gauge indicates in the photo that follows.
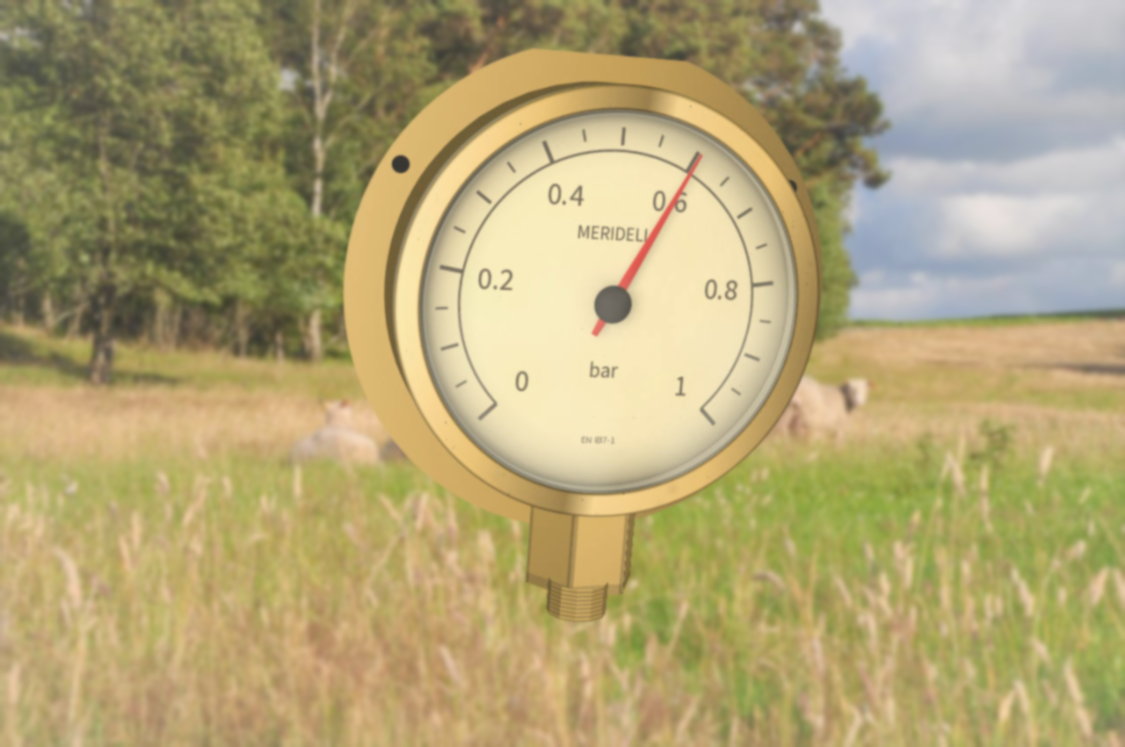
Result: 0.6 bar
